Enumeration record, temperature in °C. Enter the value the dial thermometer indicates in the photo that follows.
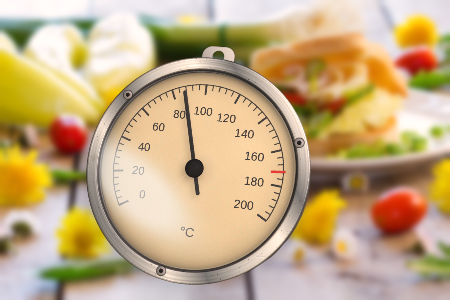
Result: 88 °C
